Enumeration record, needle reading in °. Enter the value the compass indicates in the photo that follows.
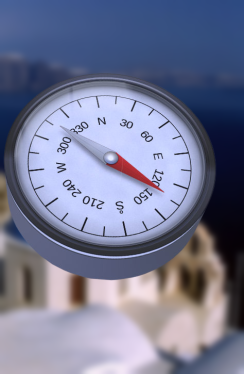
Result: 135 °
